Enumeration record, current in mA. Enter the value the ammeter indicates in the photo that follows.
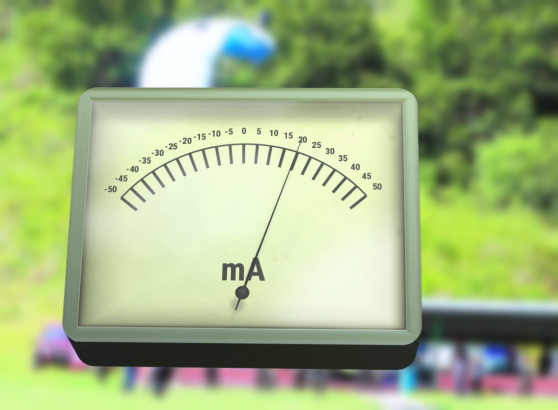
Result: 20 mA
